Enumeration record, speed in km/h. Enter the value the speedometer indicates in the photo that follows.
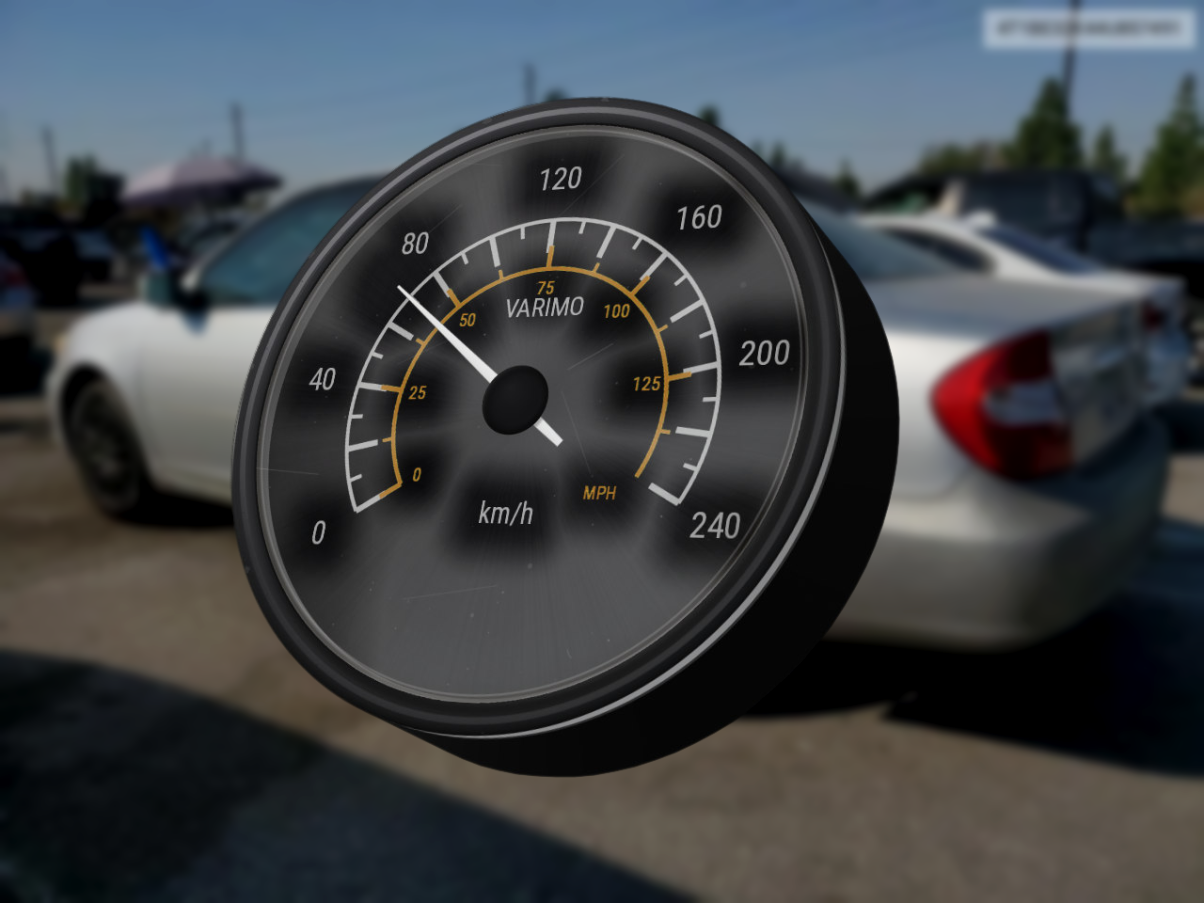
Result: 70 km/h
